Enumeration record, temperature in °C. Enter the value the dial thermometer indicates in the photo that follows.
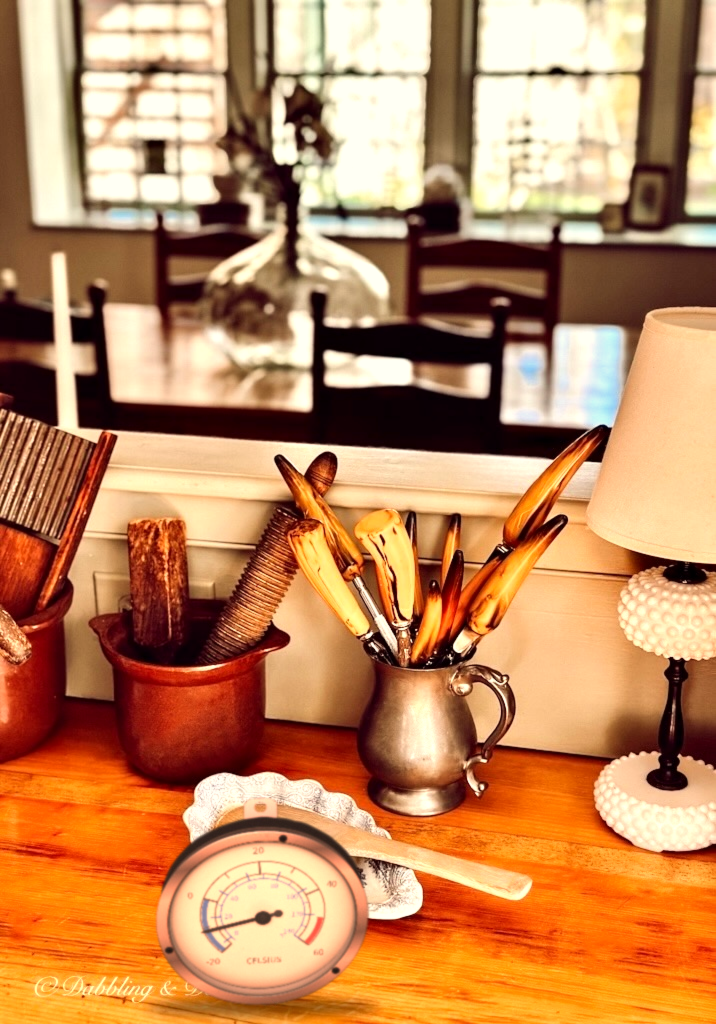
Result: -10 °C
